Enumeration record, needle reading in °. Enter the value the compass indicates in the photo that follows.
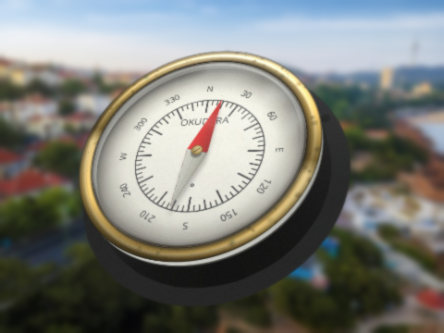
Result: 15 °
